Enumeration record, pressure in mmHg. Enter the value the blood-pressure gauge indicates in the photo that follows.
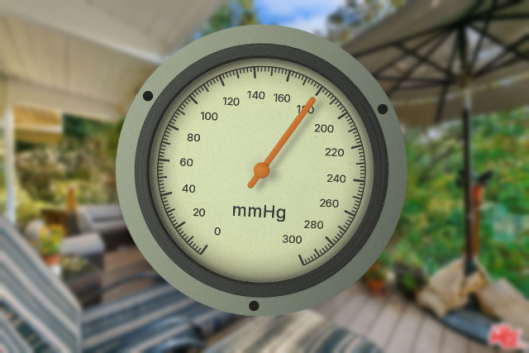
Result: 180 mmHg
